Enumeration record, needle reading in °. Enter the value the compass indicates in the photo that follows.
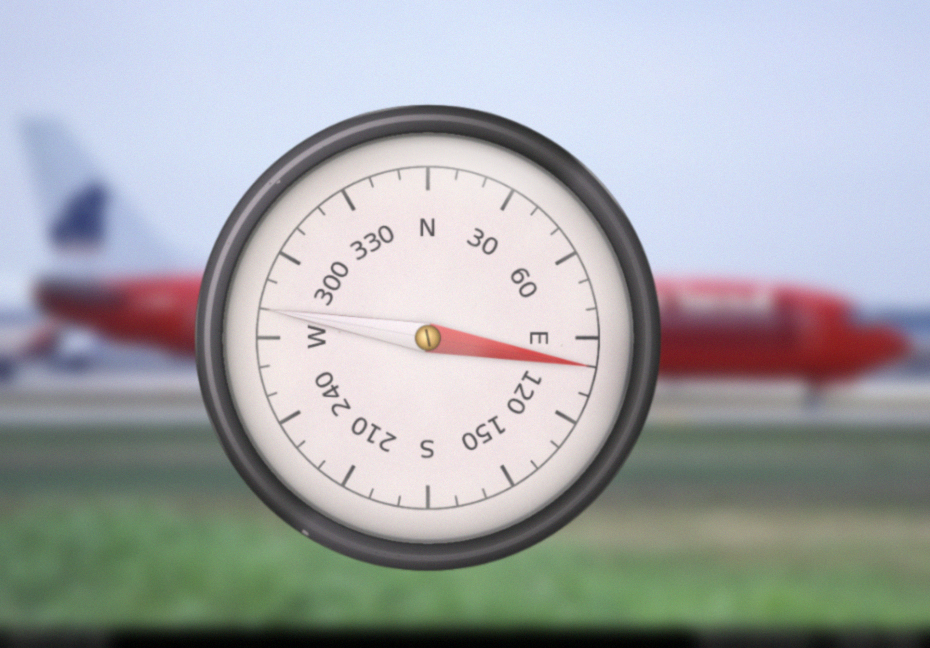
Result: 100 °
